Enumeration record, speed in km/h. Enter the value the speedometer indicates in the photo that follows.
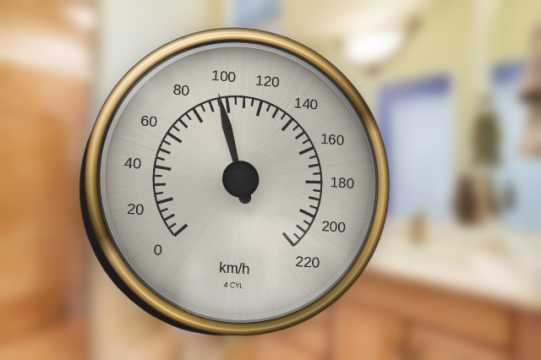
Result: 95 km/h
